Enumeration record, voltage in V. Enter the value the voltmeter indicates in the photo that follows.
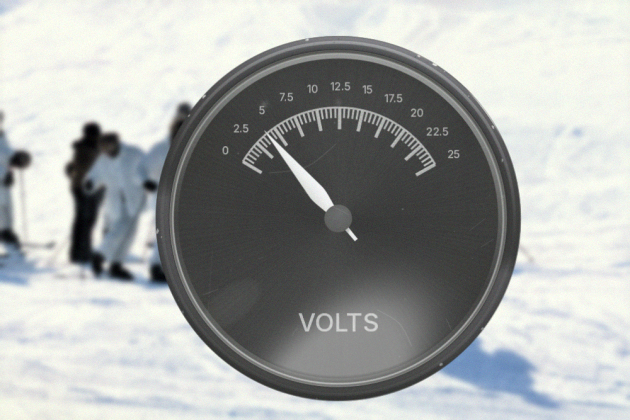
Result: 4 V
